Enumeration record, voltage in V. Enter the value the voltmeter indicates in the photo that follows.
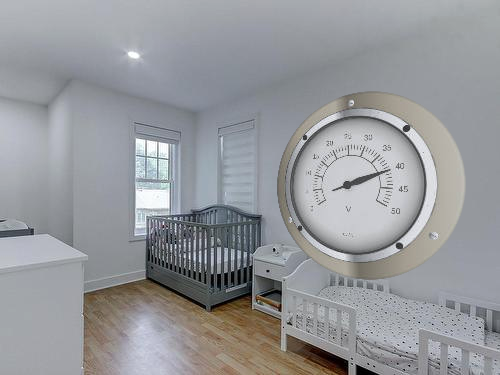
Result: 40 V
